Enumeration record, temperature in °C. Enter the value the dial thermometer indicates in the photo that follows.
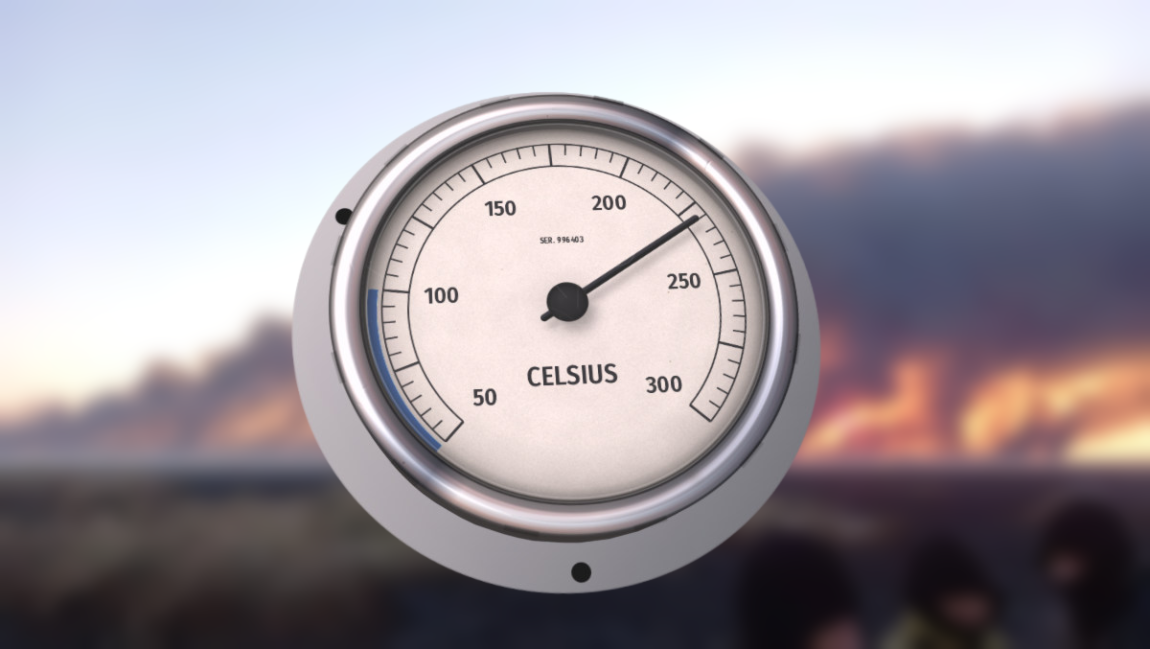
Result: 230 °C
